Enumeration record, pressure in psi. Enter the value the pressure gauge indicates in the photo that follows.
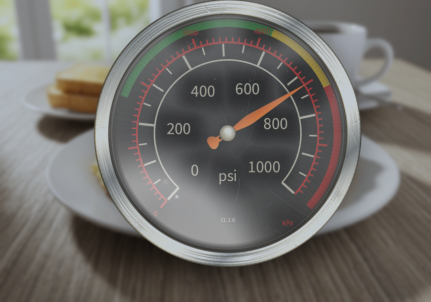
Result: 725 psi
